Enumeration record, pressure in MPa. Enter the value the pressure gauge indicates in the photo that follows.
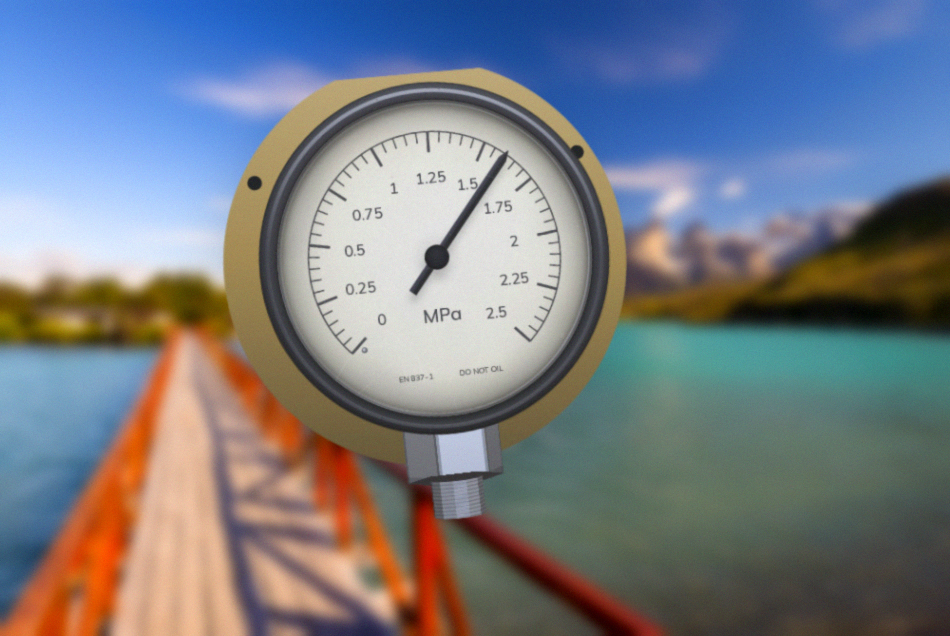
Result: 1.6 MPa
